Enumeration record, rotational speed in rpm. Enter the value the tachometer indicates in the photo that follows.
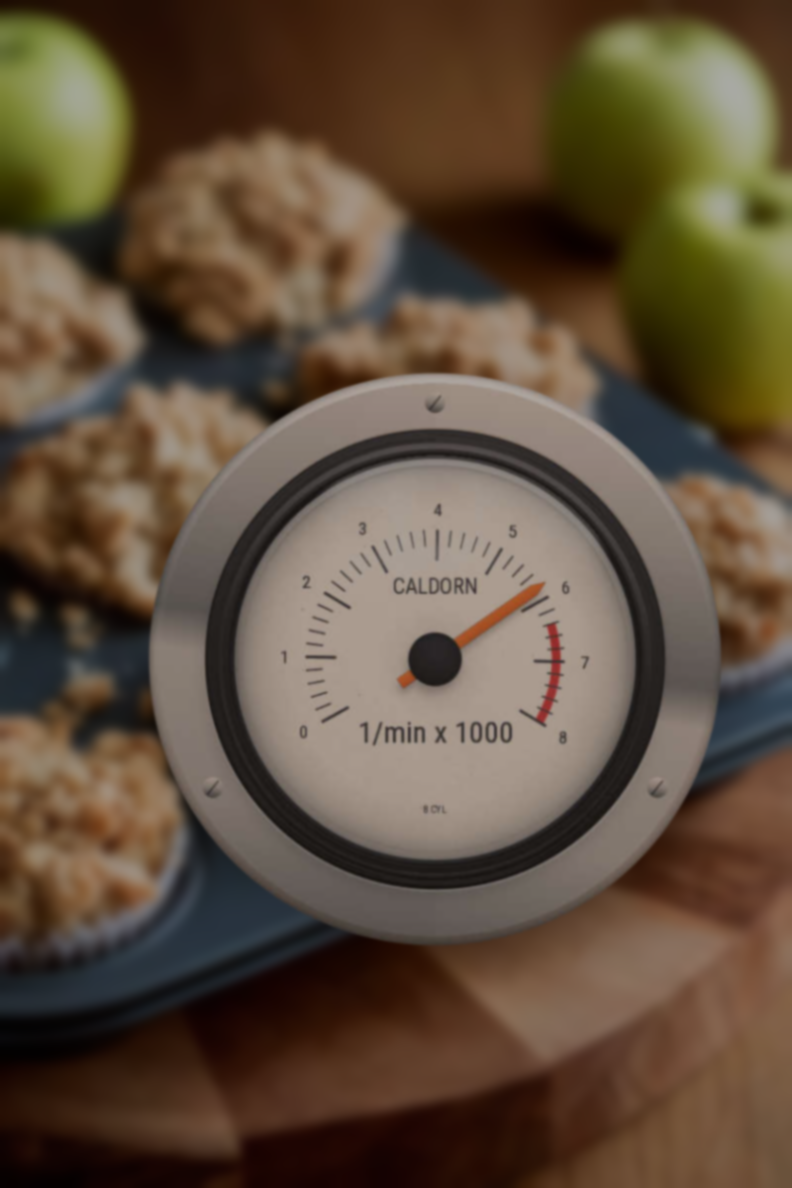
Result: 5800 rpm
